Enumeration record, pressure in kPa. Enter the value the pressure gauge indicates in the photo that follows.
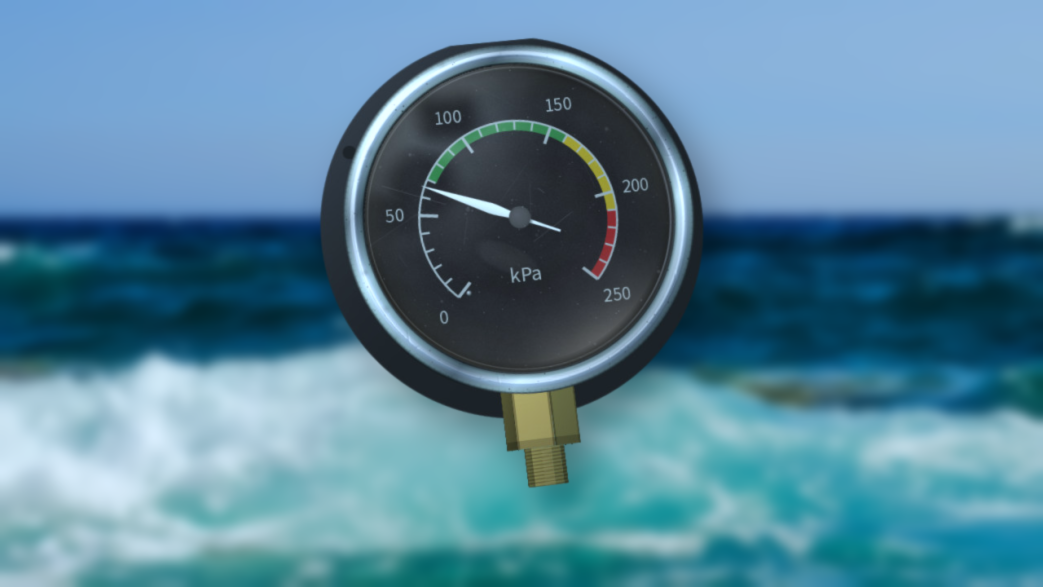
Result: 65 kPa
